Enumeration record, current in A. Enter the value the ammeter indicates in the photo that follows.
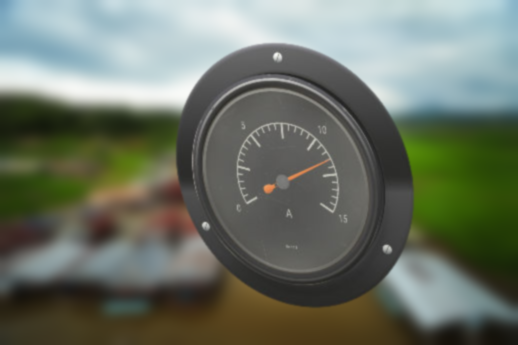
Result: 11.5 A
